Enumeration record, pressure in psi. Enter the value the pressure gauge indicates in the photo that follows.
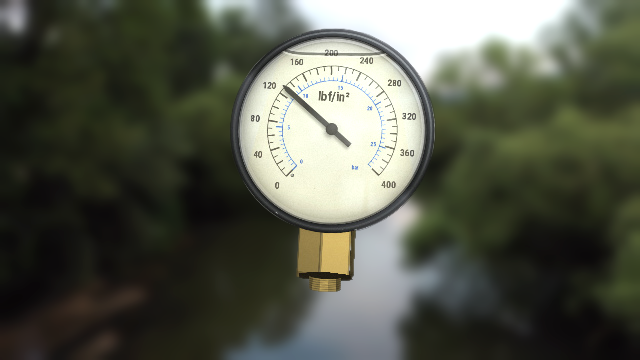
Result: 130 psi
